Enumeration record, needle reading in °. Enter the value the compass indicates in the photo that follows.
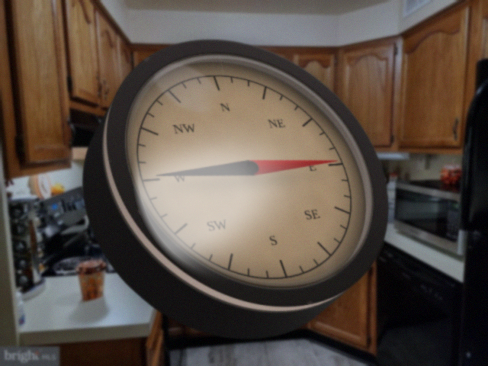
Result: 90 °
